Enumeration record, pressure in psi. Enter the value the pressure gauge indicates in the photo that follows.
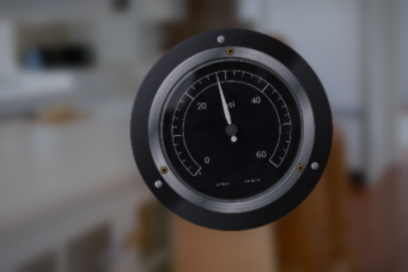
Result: 28 psi
